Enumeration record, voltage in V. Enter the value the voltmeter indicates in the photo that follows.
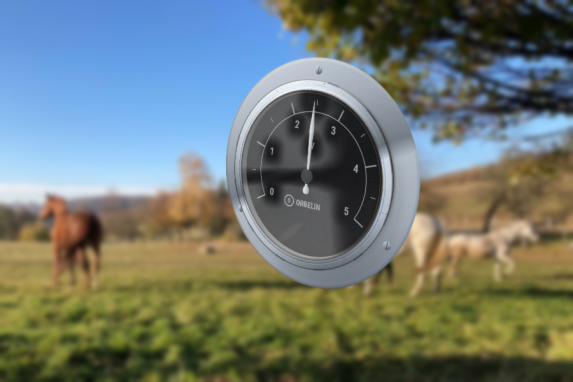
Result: 2.5 V
